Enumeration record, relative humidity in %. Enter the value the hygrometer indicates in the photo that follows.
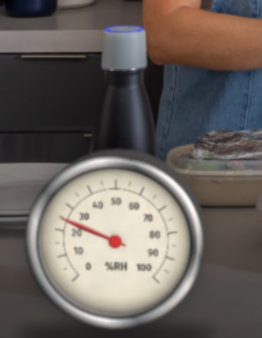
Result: 25 %
